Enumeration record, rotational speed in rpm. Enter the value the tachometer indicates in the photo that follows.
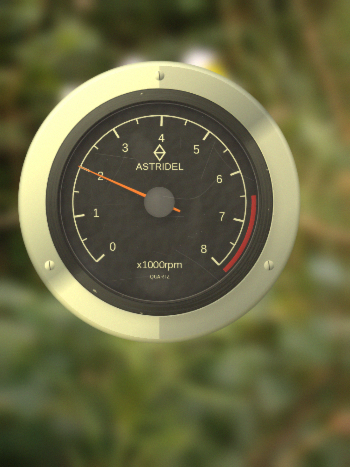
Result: 2000 rpm
